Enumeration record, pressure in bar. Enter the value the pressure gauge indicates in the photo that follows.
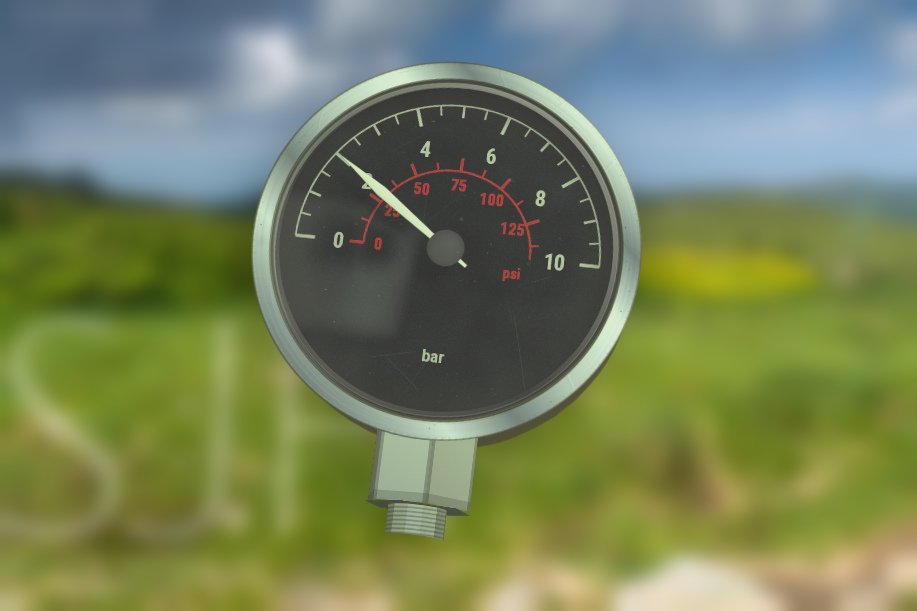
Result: 2 bar
